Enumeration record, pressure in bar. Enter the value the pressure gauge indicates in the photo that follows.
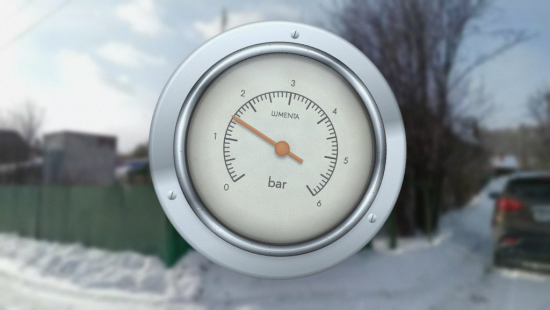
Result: 1.5 bar
